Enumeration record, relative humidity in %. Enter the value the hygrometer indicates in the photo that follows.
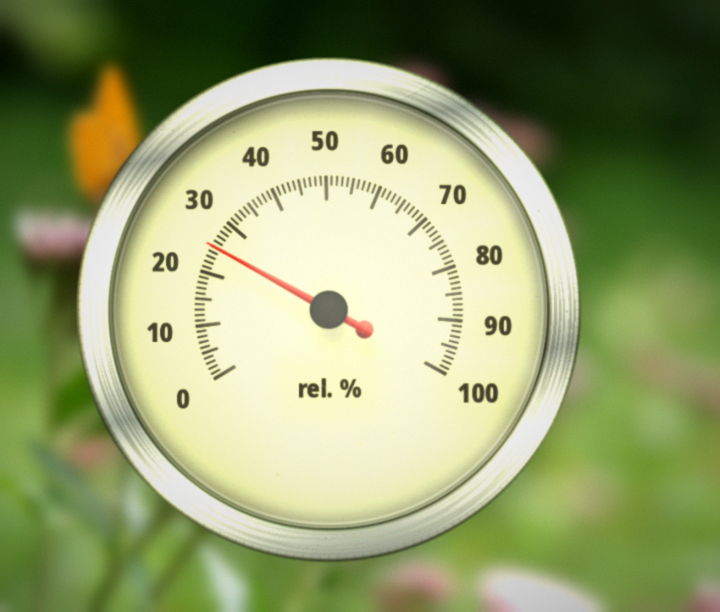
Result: 25 %
